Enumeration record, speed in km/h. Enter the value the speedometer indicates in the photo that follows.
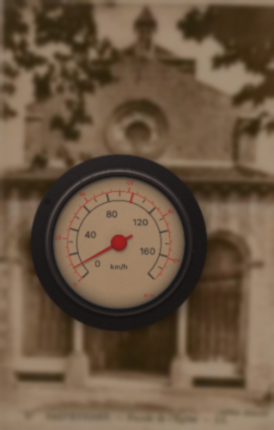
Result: 10 km/h
